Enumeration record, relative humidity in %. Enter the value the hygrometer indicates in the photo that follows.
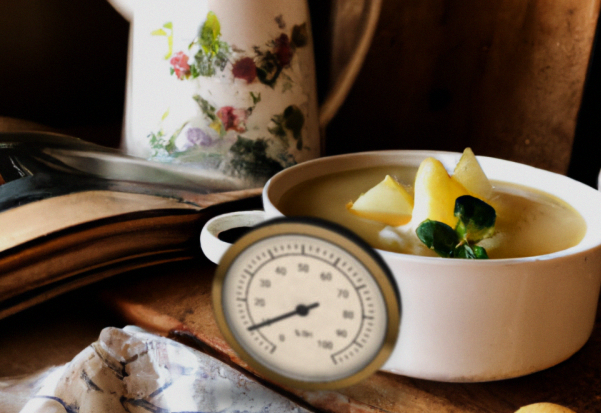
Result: 10 %
